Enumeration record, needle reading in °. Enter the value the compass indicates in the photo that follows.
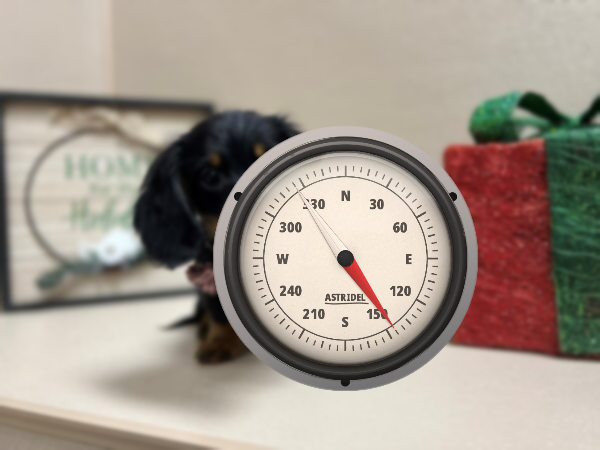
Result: 145 °
